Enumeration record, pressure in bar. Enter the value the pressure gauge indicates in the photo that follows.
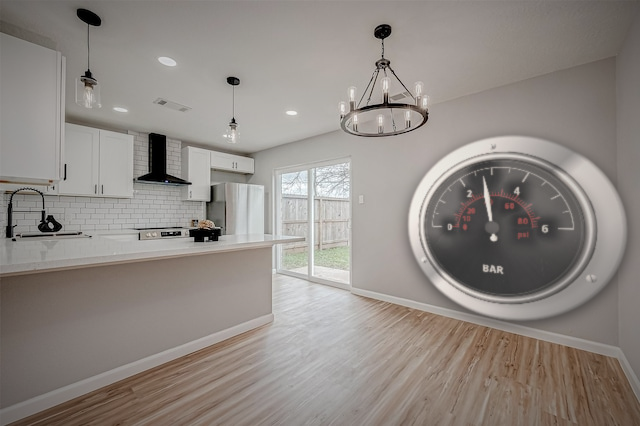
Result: 2.75 bar
